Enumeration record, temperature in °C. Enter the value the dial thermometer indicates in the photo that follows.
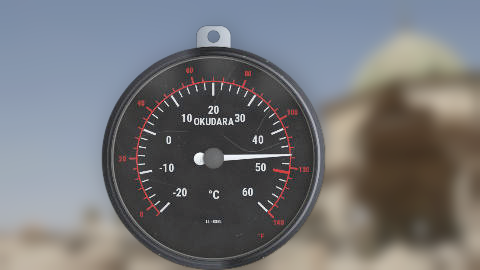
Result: 46 °C
